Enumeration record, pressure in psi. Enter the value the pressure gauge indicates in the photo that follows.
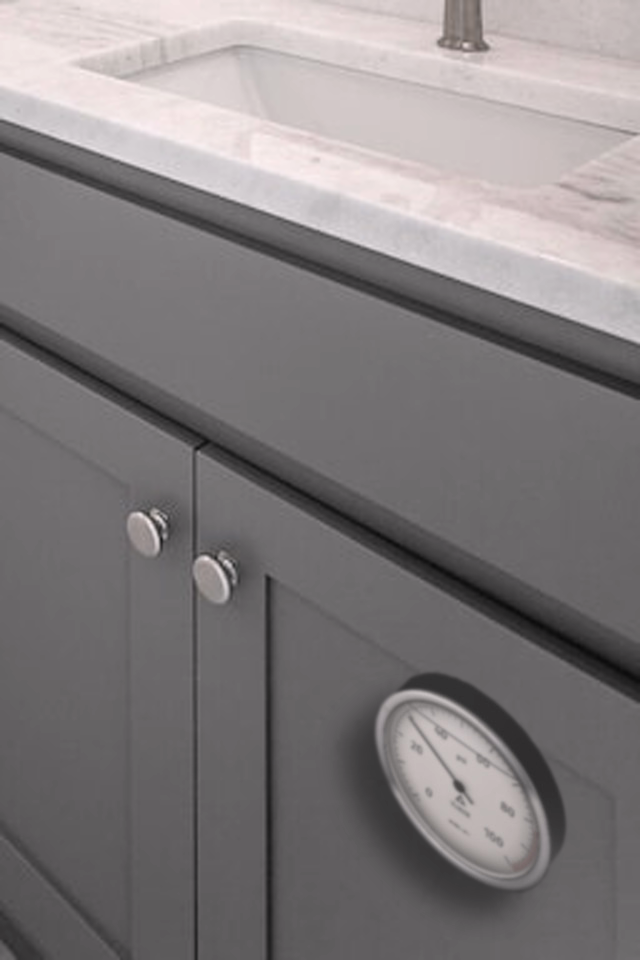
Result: 30 psi
